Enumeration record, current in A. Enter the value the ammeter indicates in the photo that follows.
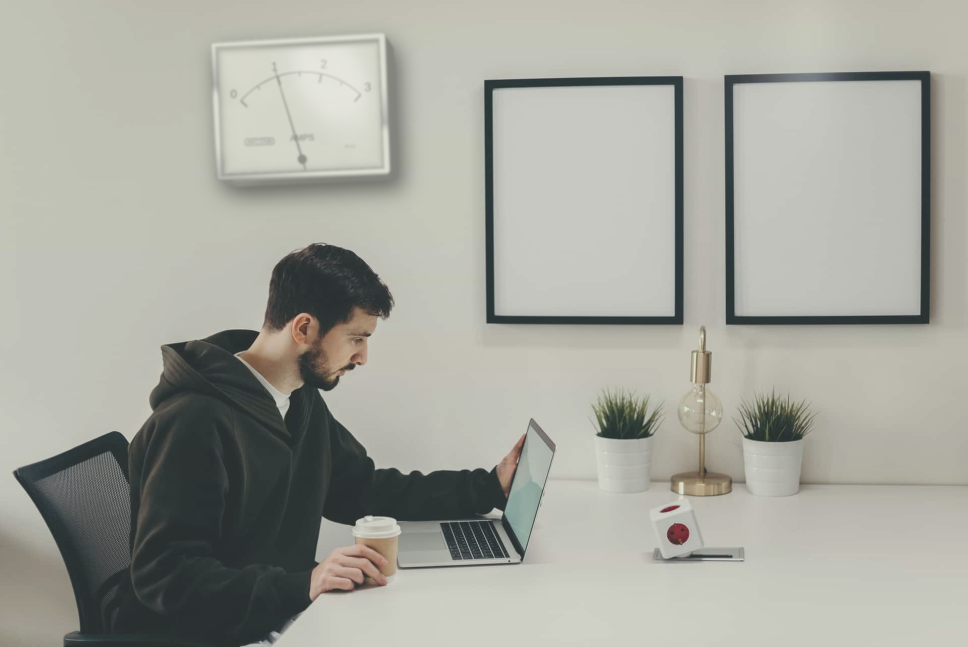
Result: 1 A
